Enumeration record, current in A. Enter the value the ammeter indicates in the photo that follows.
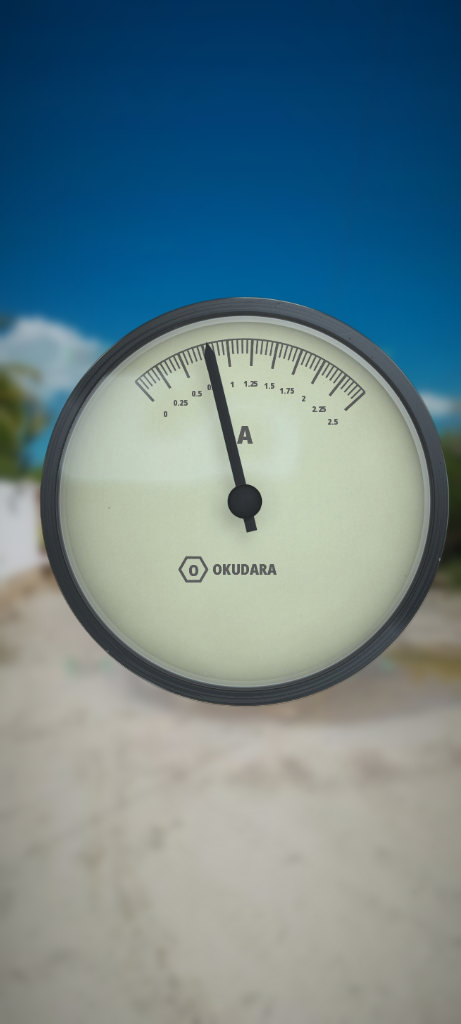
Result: 0.8 A
